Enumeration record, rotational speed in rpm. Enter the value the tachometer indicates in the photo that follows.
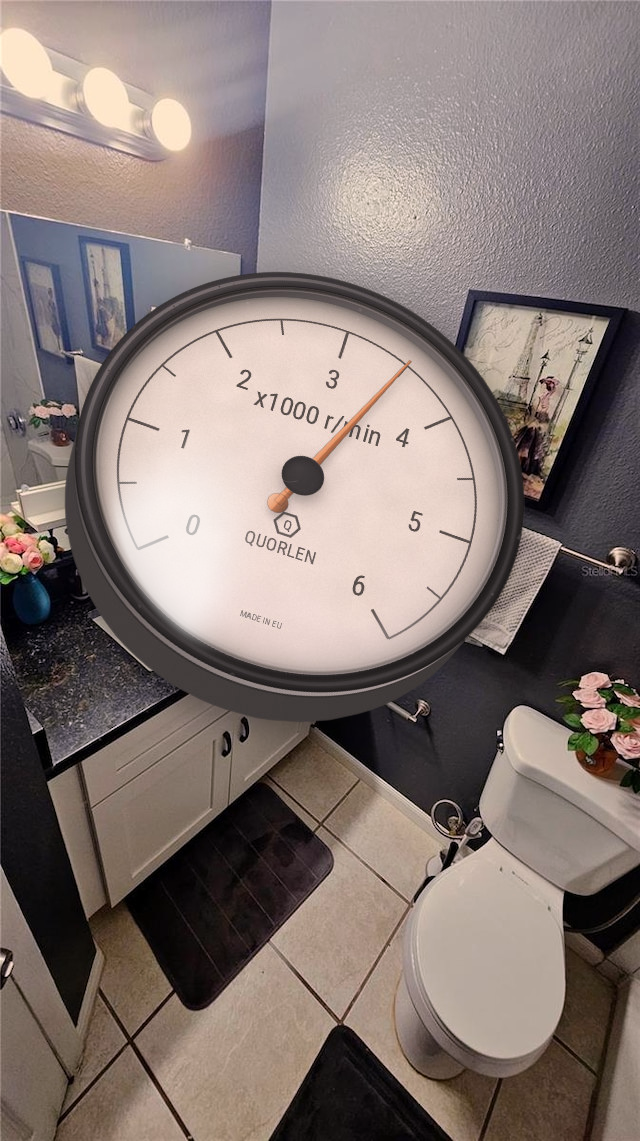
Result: 3500 rpm
